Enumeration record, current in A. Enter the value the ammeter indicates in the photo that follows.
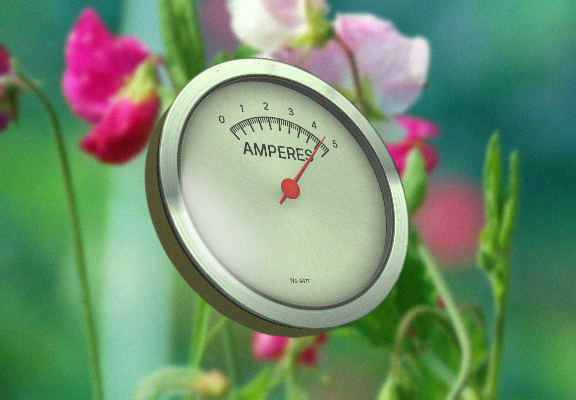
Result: 4.5 A
